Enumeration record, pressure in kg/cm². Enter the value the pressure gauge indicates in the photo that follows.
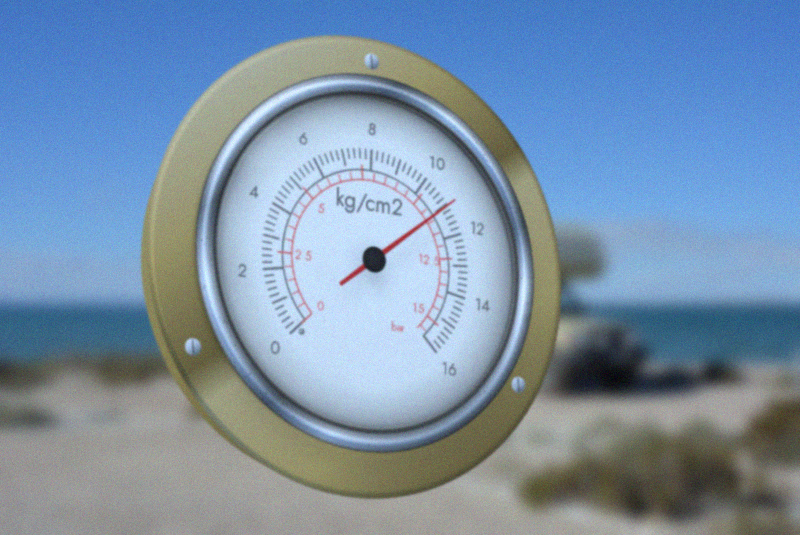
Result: 11 kg/cm²
